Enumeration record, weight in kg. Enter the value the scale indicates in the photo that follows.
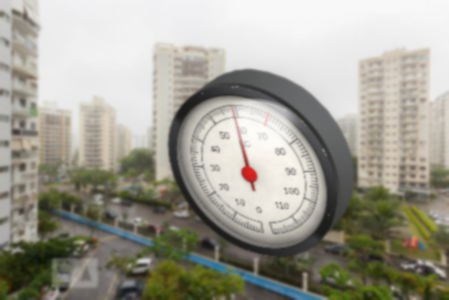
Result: 60 kg
